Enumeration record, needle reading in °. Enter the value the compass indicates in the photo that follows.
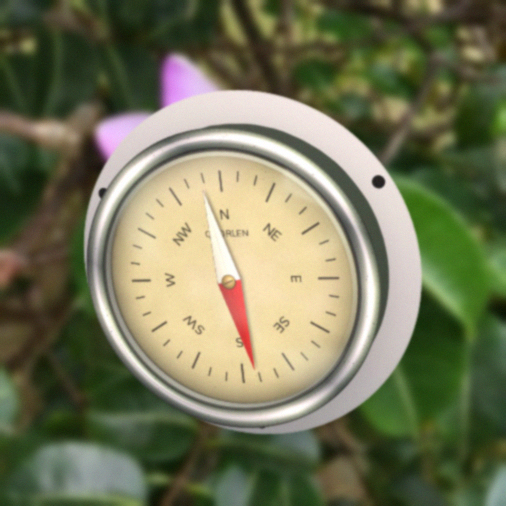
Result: 170 °
